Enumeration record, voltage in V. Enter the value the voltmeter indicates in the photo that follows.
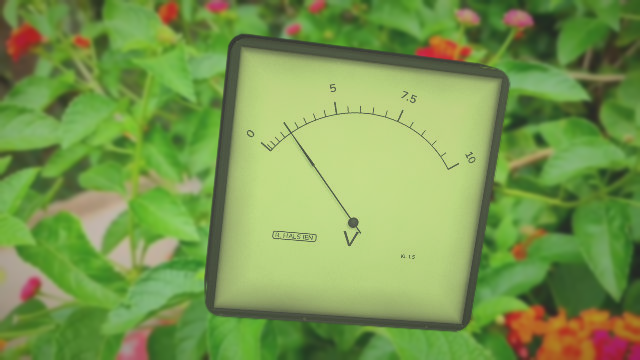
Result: 2.5 V
